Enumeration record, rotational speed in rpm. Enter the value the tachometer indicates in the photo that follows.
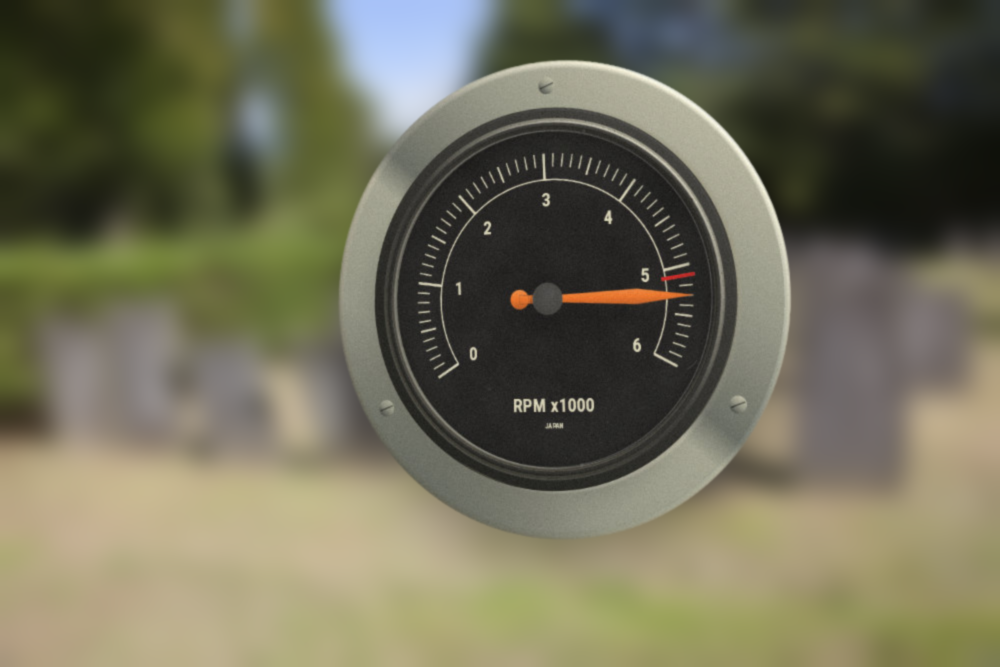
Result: 5300 rpm
